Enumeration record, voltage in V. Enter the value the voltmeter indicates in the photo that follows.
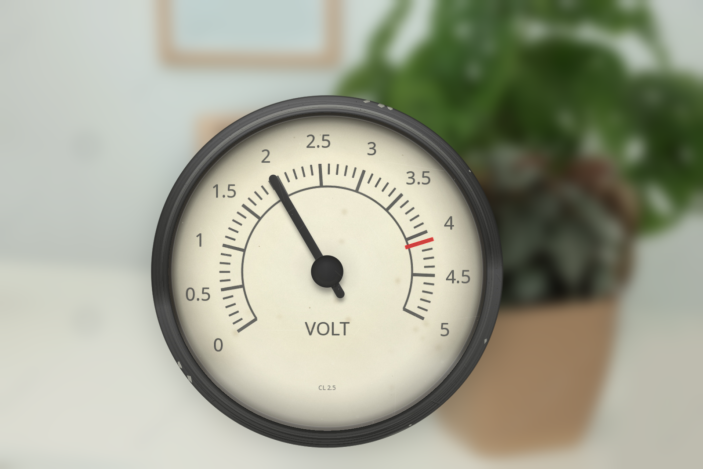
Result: 1.95 V
